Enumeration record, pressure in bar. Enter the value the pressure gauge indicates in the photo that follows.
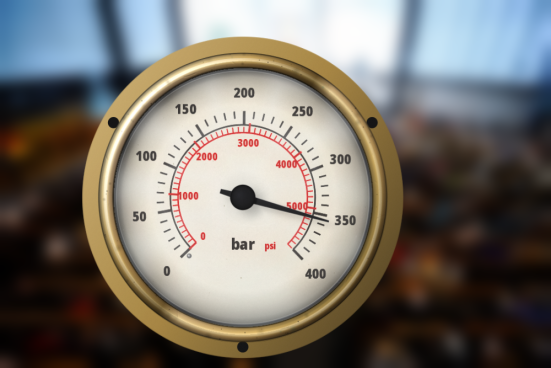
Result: 355 bar
